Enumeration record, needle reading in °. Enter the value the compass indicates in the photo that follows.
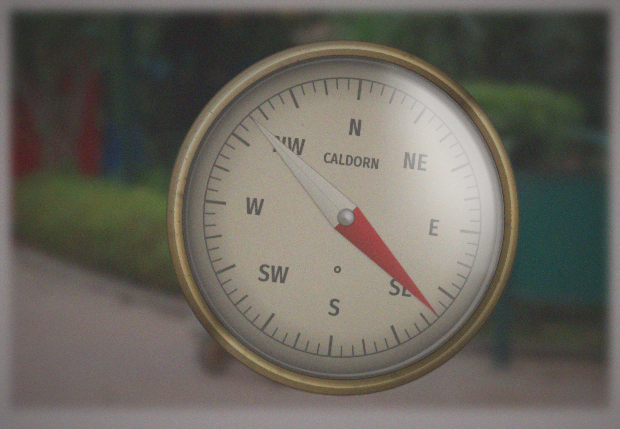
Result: 130 °
